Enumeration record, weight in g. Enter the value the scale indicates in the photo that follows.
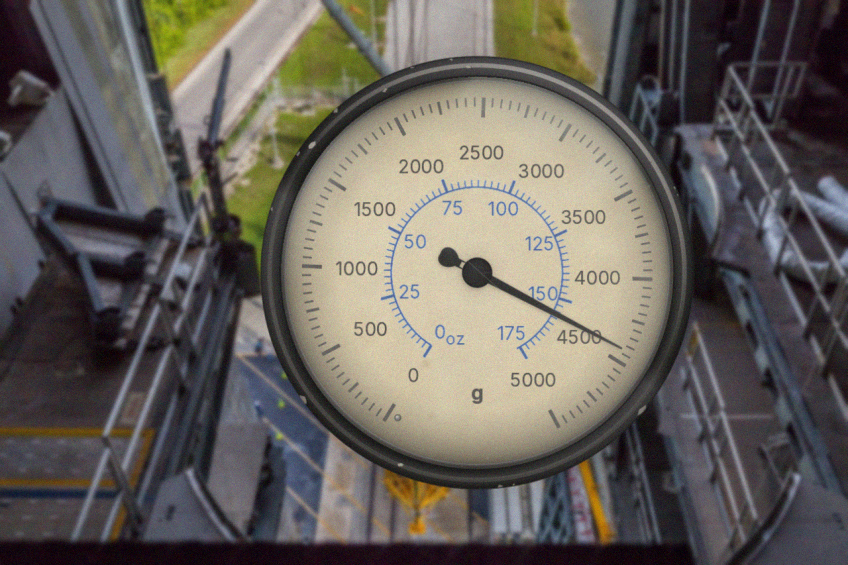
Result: 4425 g
